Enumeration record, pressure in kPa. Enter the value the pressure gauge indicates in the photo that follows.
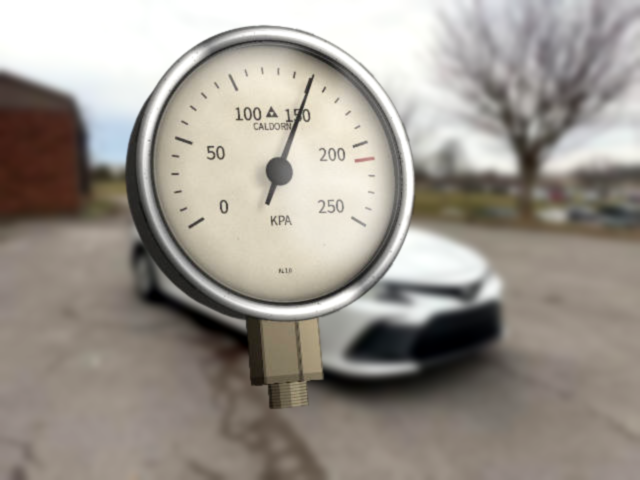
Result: 150 kPa
